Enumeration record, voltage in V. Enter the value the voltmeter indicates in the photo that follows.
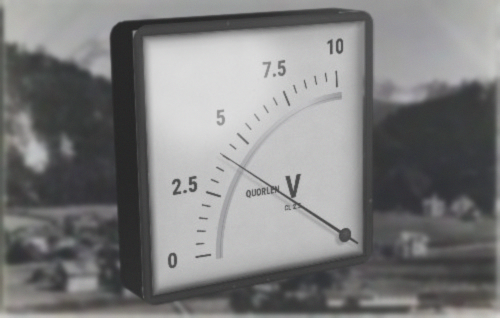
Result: 4 V
